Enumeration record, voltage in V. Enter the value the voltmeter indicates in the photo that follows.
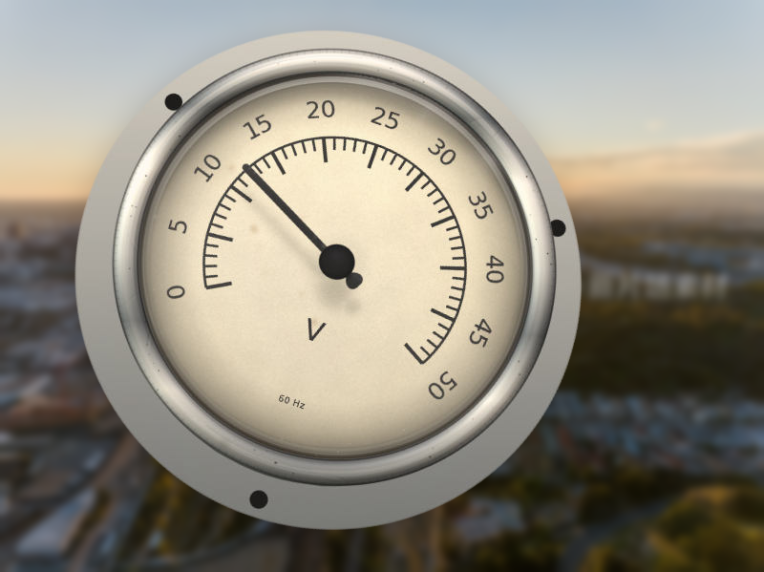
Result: 12 V
